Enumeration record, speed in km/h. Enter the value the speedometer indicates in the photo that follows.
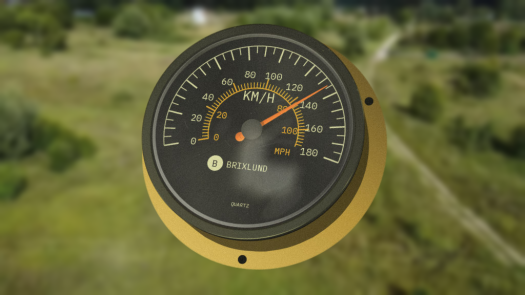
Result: 135 km/h
